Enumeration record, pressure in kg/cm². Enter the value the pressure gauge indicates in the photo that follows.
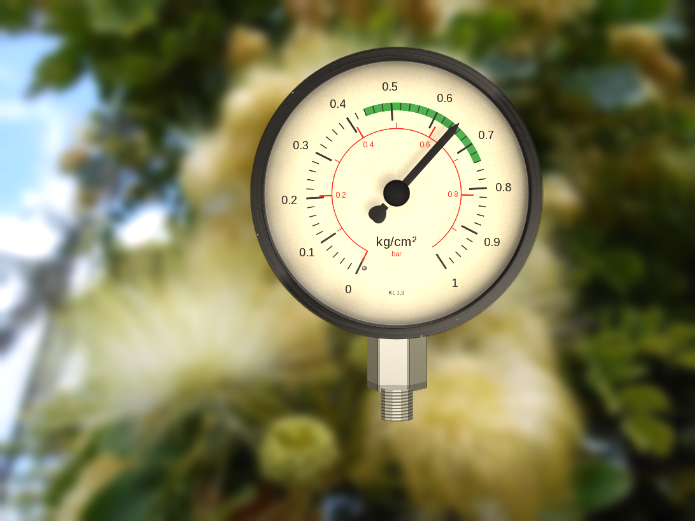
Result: 0.65 kg/cm²
